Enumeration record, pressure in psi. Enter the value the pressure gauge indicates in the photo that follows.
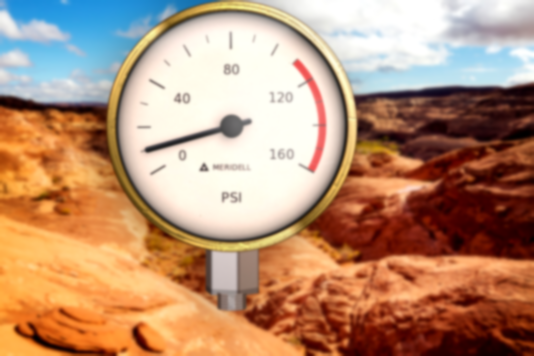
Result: 10 psi
